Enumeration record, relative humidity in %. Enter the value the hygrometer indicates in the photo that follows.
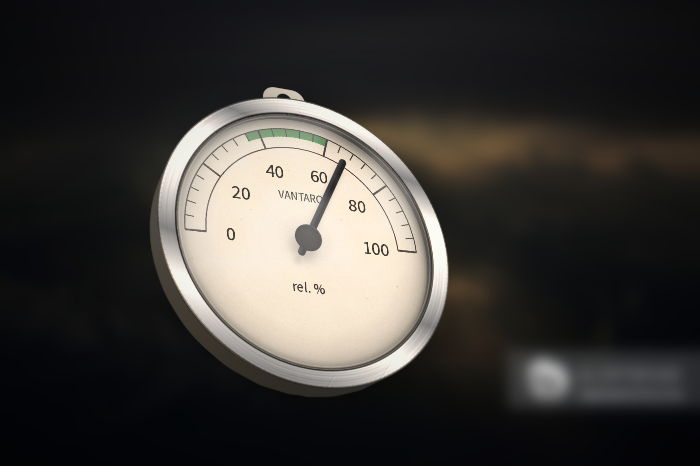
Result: 66 %
